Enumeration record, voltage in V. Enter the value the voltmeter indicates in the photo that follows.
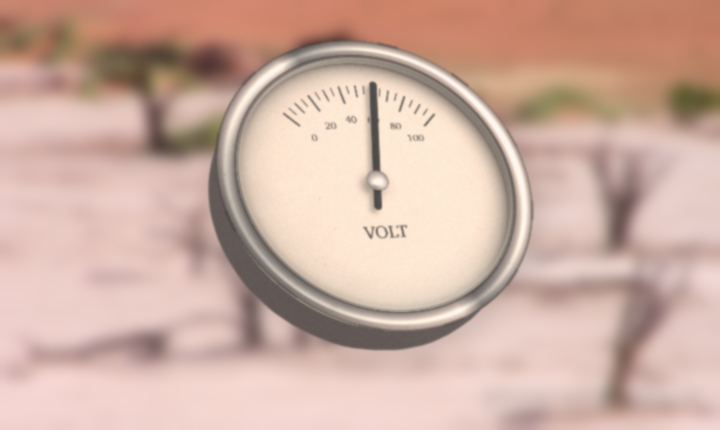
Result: 60 V
